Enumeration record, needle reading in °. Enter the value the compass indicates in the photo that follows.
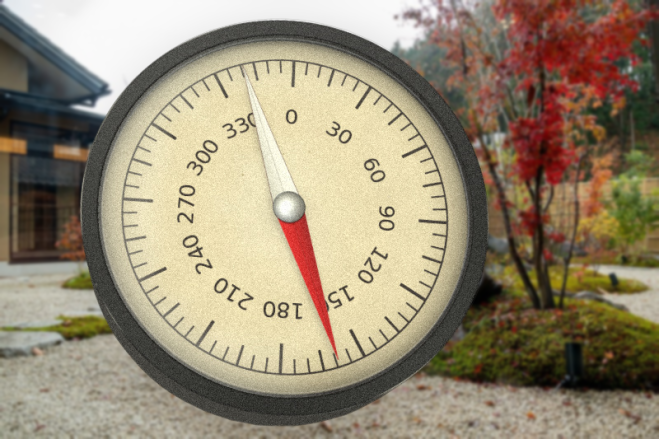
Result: 160 °
